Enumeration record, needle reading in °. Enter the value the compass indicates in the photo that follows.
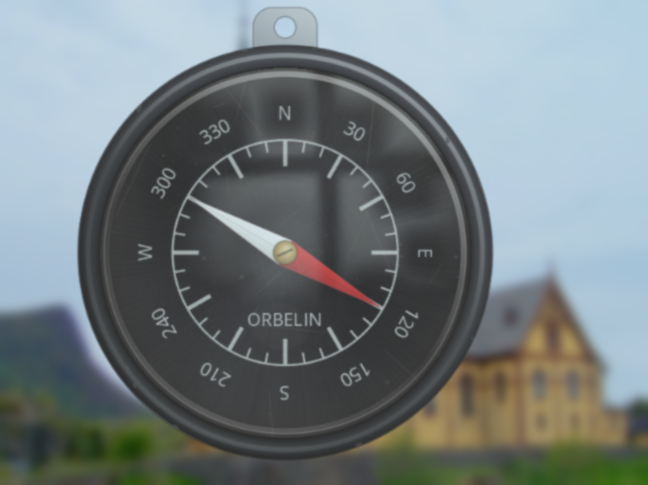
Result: 120 °
